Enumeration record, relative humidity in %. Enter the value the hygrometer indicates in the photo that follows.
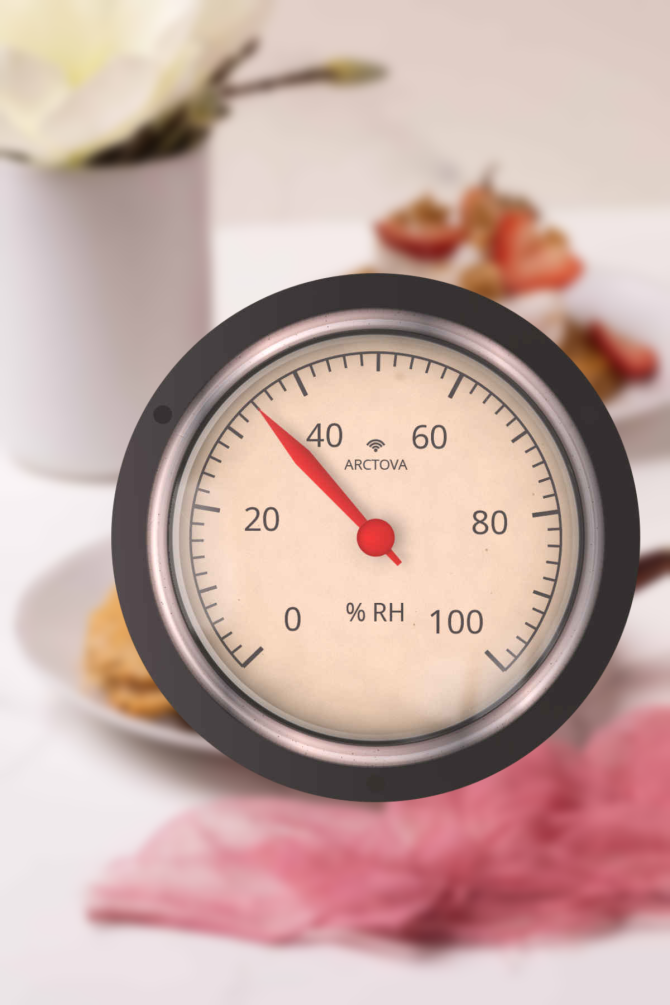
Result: 34 %
